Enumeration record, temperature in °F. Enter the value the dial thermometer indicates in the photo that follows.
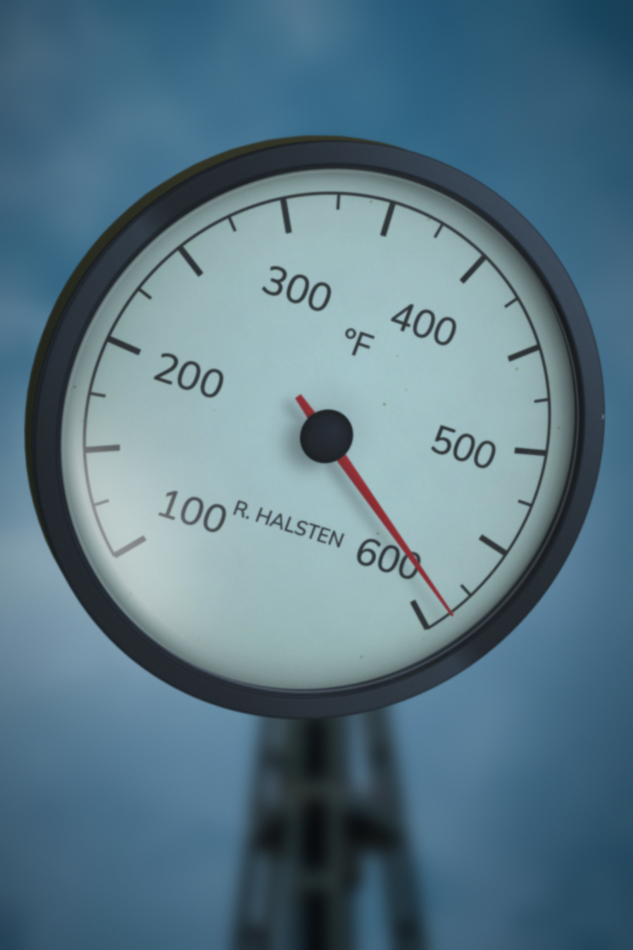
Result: 587.5 °F
